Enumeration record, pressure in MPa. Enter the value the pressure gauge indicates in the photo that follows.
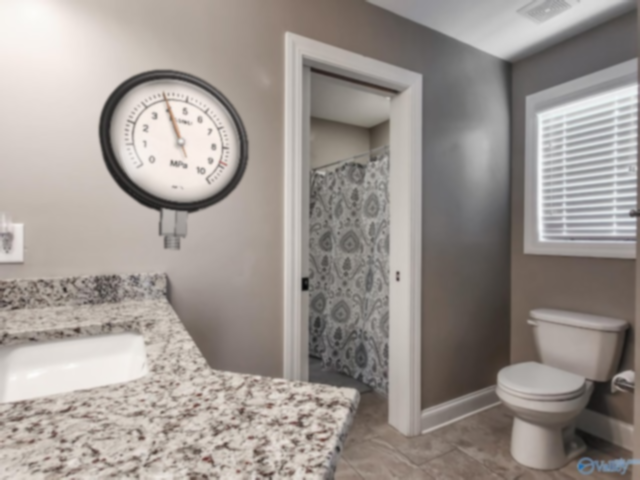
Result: 4 MPa
